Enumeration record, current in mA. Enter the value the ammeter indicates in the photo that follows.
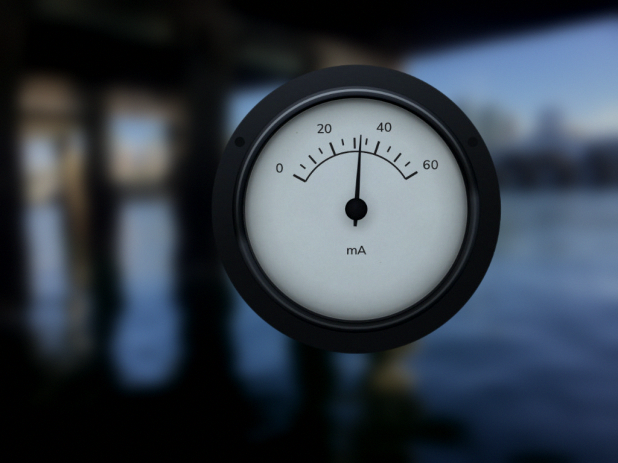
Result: 32.5 mA
